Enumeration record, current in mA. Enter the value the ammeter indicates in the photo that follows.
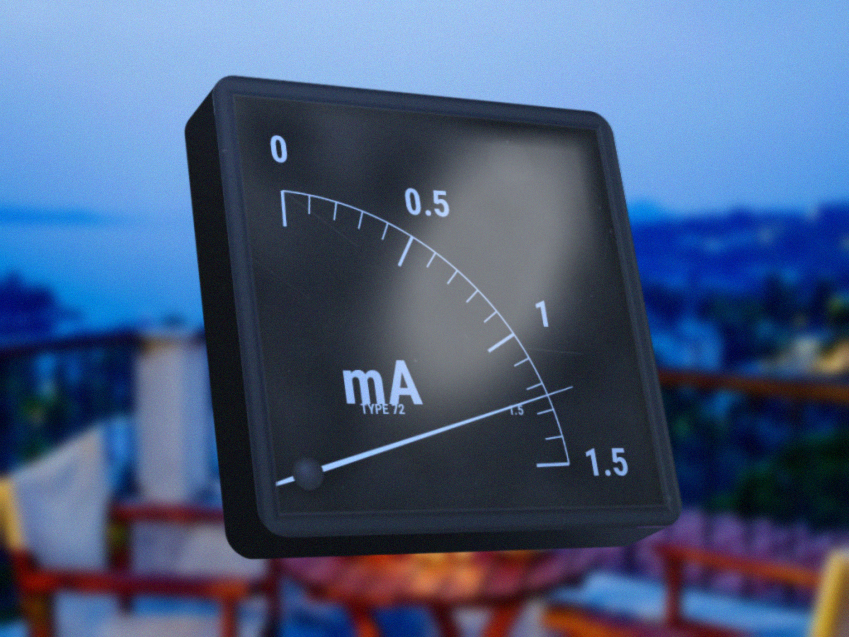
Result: 1.25 mA
